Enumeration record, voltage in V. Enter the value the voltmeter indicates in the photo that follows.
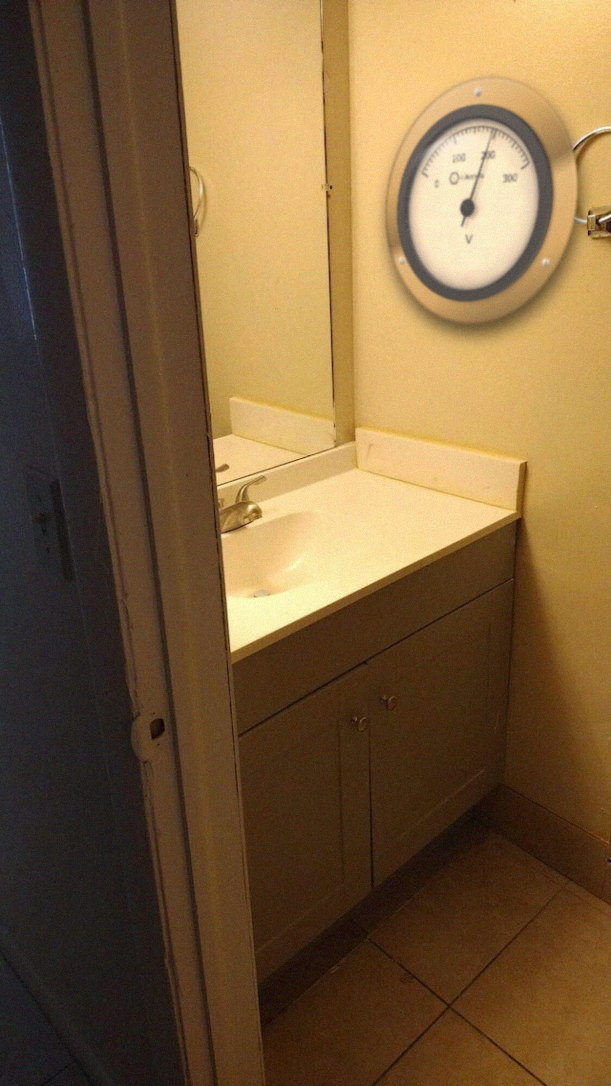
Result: 200 V
